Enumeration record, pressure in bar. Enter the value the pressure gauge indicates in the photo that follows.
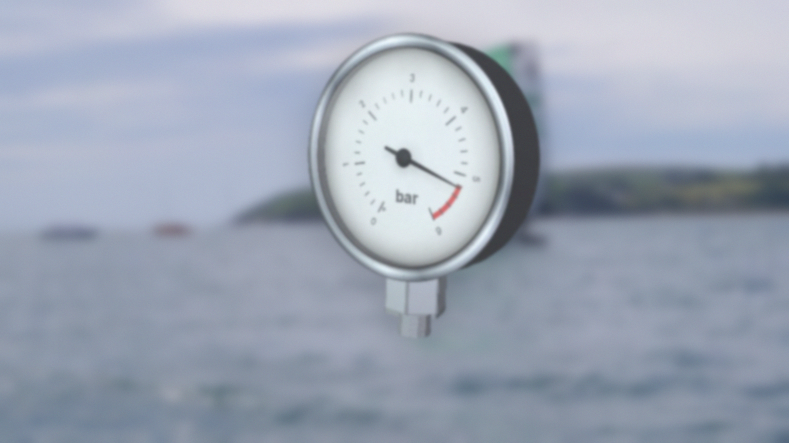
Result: 5.2 bar
